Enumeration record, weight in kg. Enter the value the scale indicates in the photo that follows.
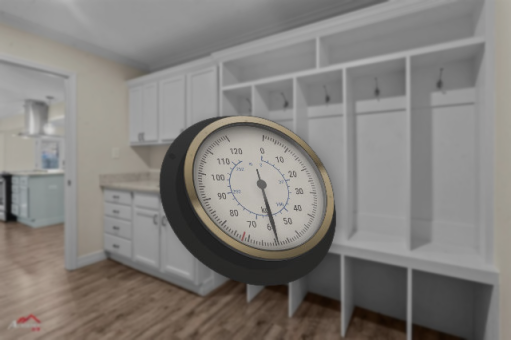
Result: 60 kg
